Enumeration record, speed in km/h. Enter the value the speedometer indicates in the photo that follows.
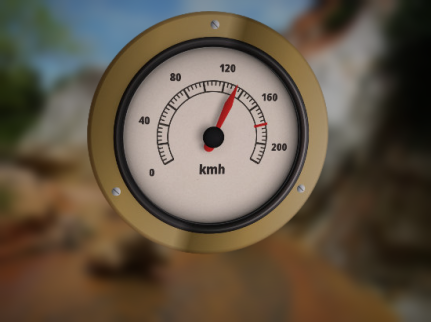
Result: 132 km/h
